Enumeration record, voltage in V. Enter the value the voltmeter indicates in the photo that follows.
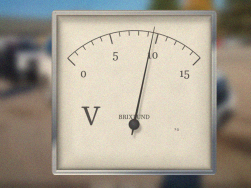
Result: 9.5 V
